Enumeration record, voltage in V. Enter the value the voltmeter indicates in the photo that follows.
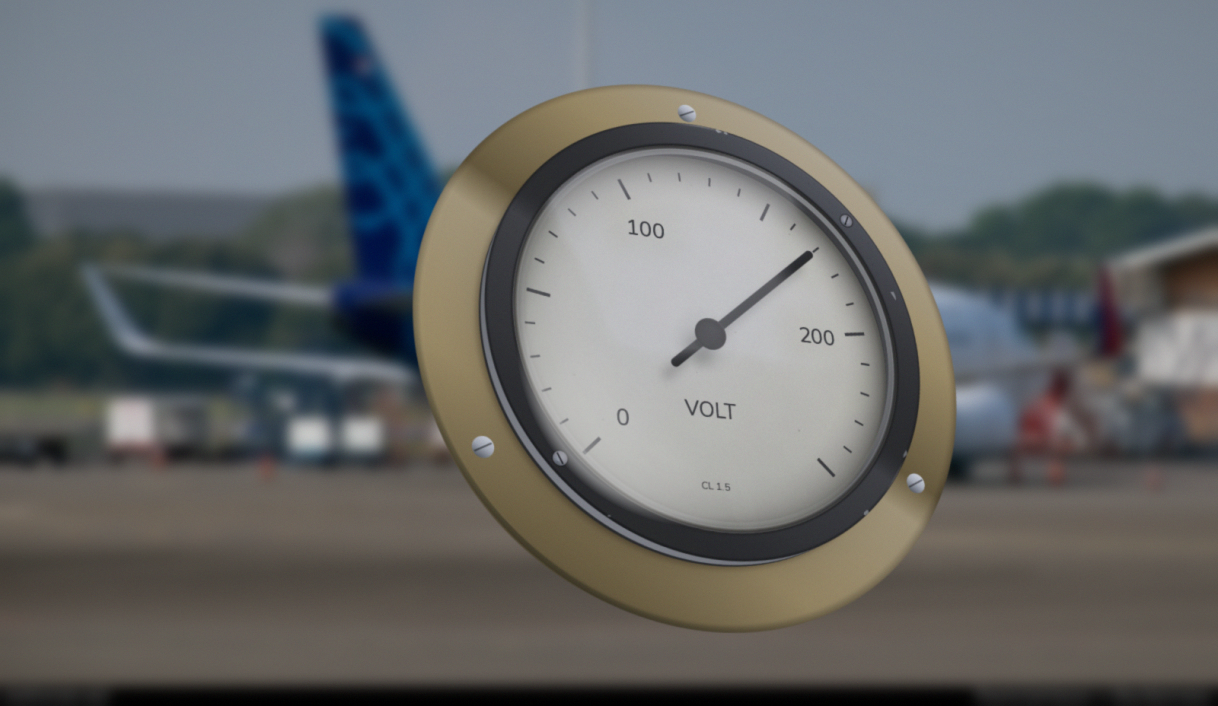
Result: 170 V
